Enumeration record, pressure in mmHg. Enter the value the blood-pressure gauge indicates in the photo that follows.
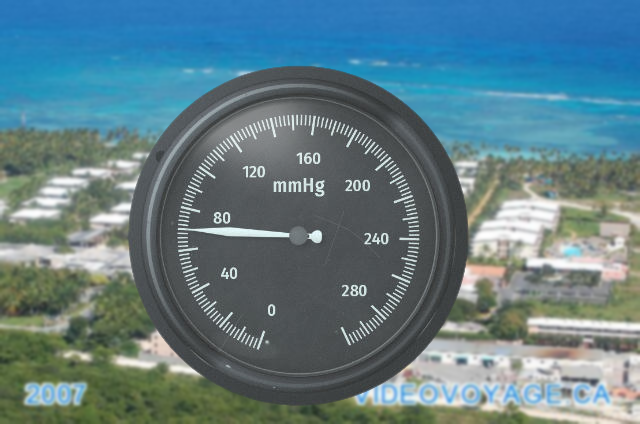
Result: 70 mmHg
